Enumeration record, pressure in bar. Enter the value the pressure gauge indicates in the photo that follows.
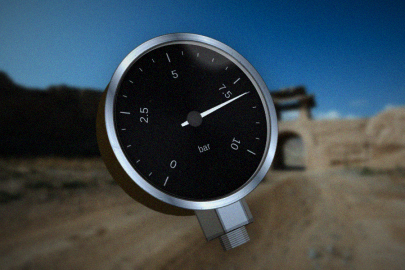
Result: 8 bar
